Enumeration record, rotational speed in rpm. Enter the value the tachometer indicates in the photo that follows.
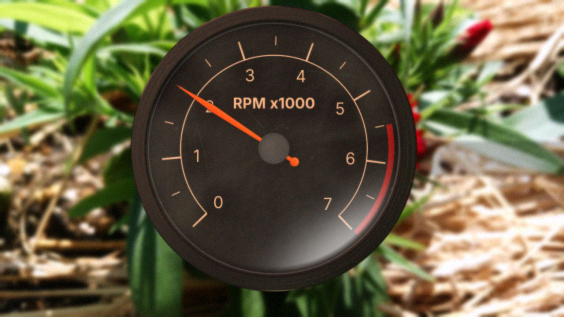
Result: 2000 rpm
